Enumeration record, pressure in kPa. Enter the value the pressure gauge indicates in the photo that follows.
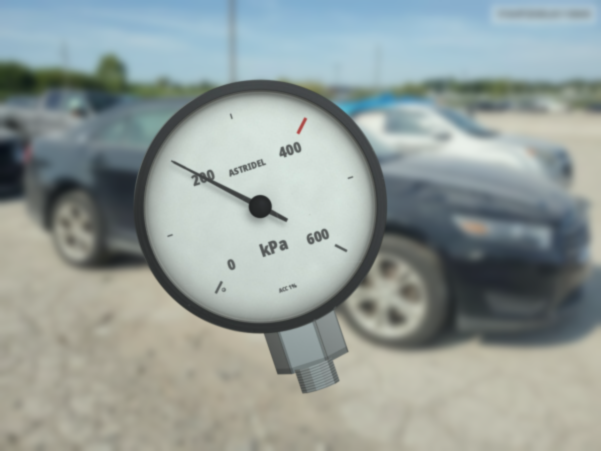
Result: 200 kPa
